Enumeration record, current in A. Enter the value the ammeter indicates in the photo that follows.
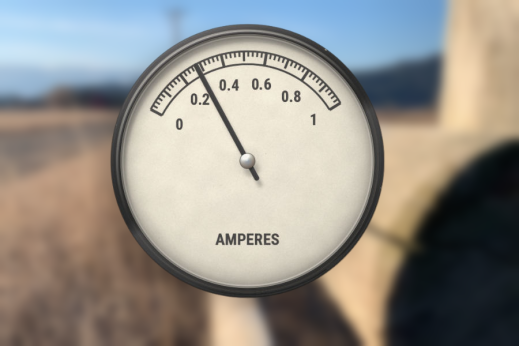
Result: 0.28 A
